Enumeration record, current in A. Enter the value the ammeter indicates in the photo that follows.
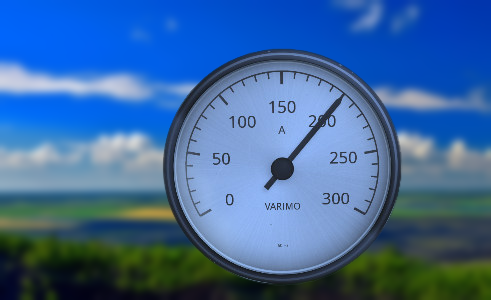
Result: 200 A
